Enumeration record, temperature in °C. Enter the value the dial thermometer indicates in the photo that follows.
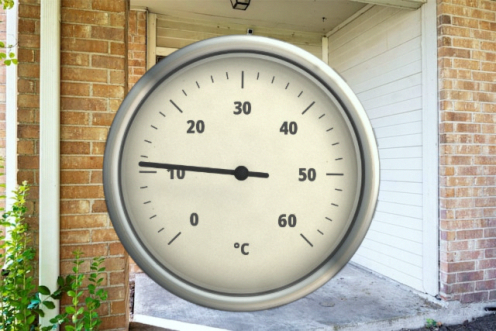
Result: 11 °C
